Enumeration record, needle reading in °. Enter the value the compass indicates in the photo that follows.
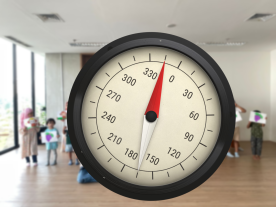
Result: 345 °
